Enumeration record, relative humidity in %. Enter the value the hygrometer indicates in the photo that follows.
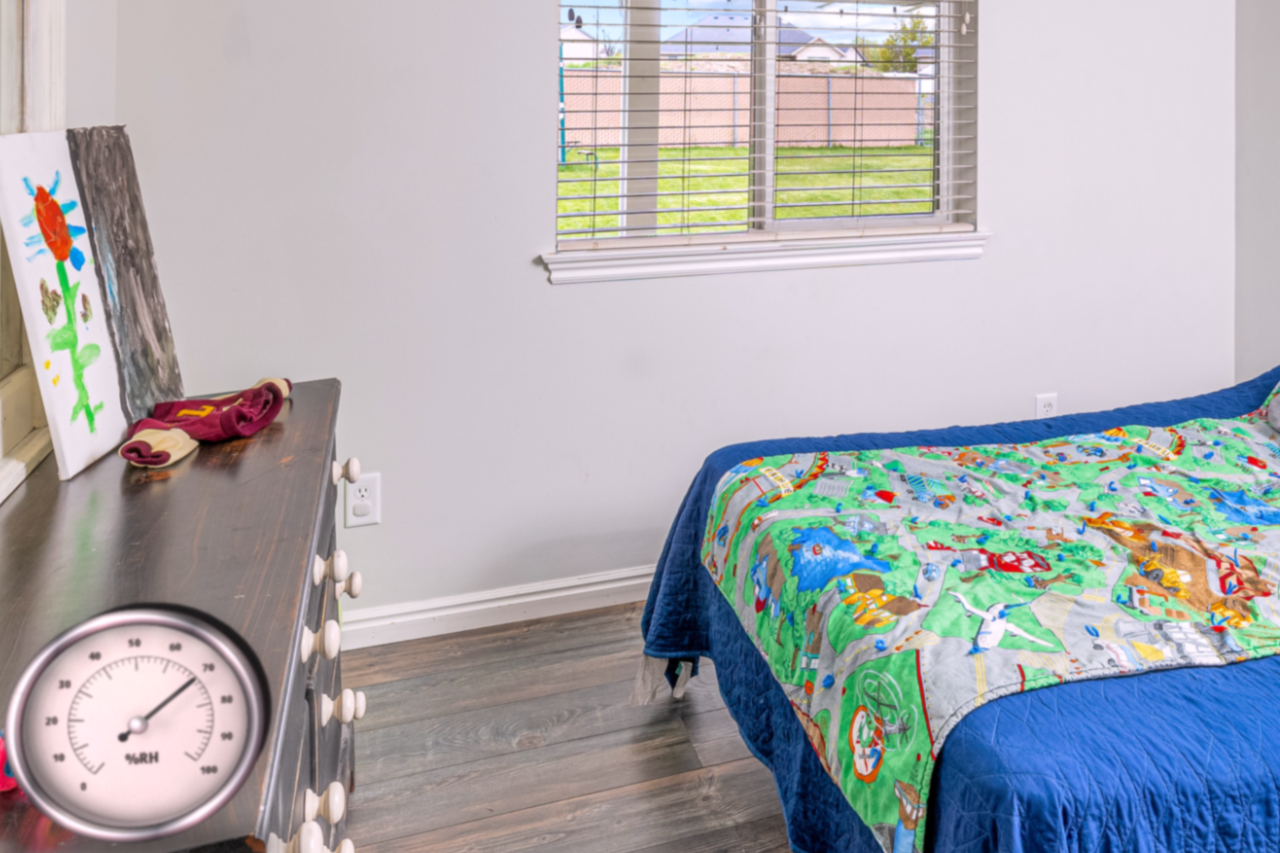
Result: 70 %
